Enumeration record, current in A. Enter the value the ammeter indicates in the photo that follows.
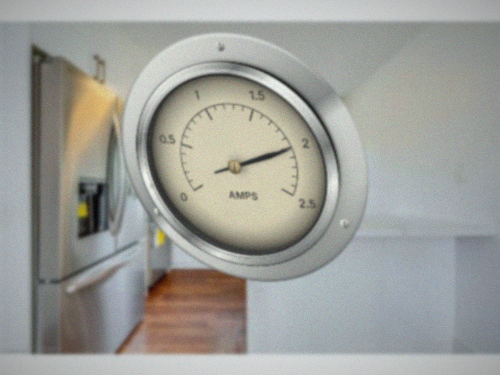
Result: 2 A
